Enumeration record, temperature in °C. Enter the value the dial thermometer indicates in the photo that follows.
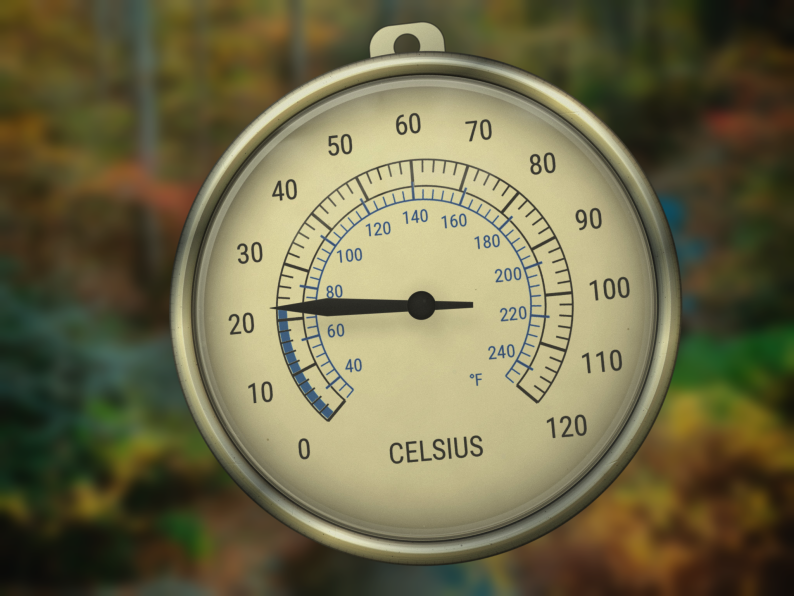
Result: 22 °C
